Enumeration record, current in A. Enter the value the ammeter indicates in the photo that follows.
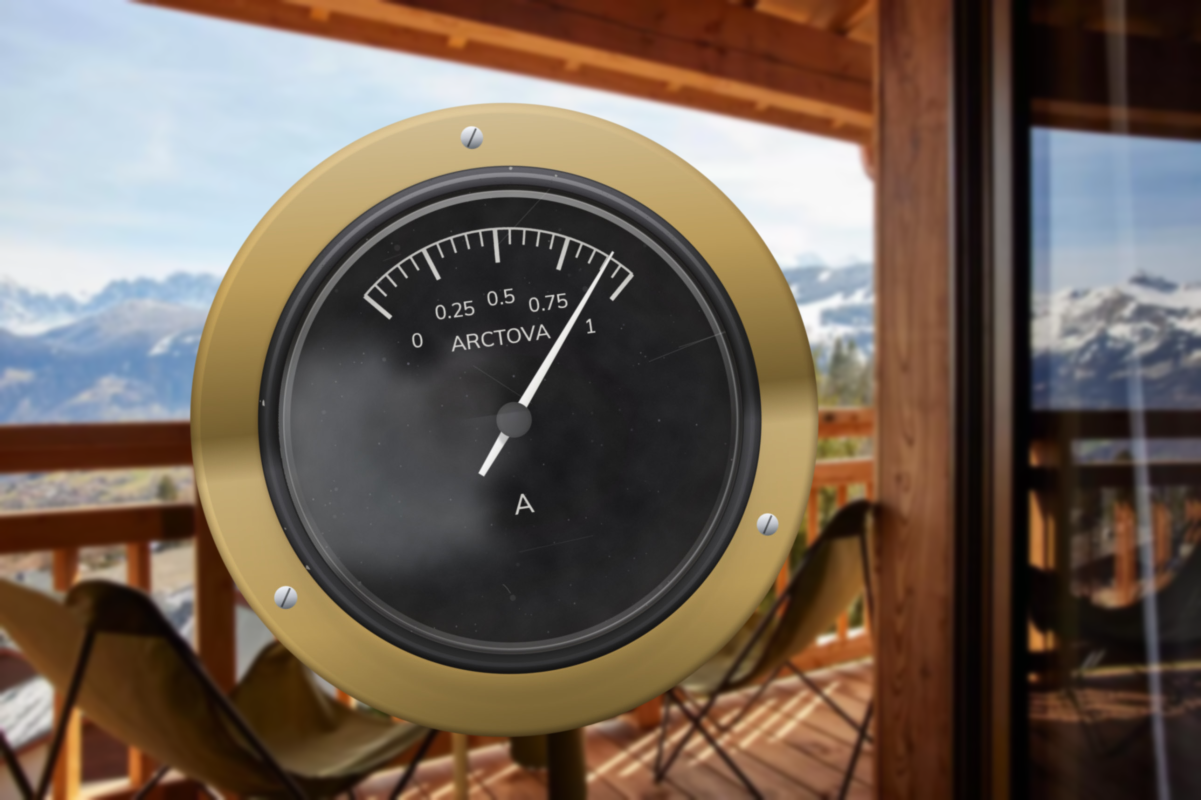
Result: 0.9 A
